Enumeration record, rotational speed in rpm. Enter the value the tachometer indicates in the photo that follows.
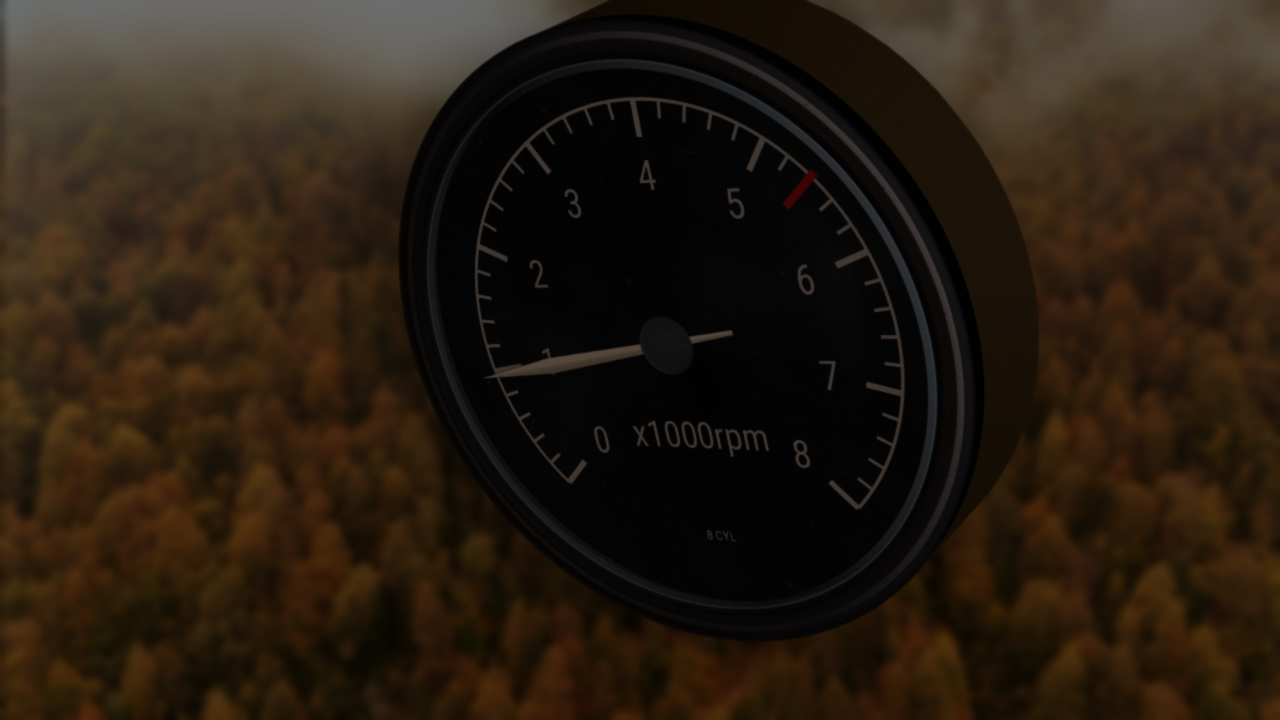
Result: 1000 rpm
